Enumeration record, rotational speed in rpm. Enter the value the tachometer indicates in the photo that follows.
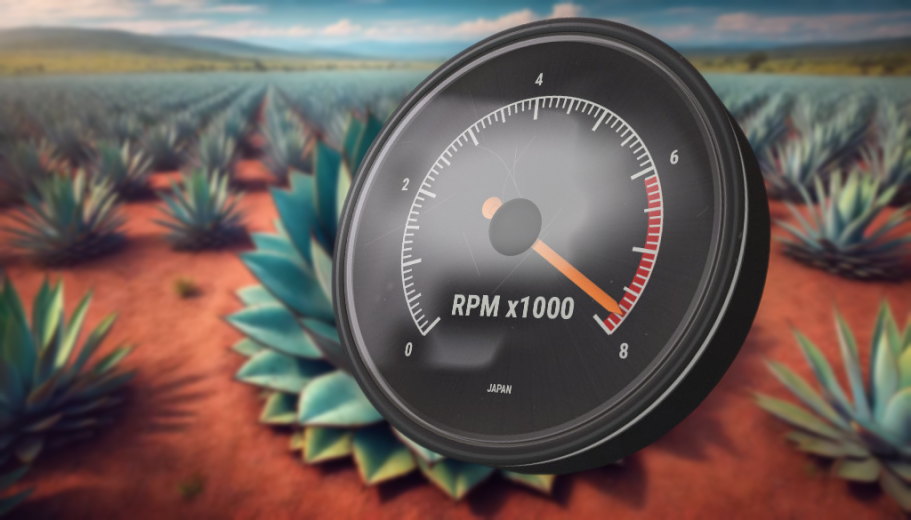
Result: 7750 rpm
